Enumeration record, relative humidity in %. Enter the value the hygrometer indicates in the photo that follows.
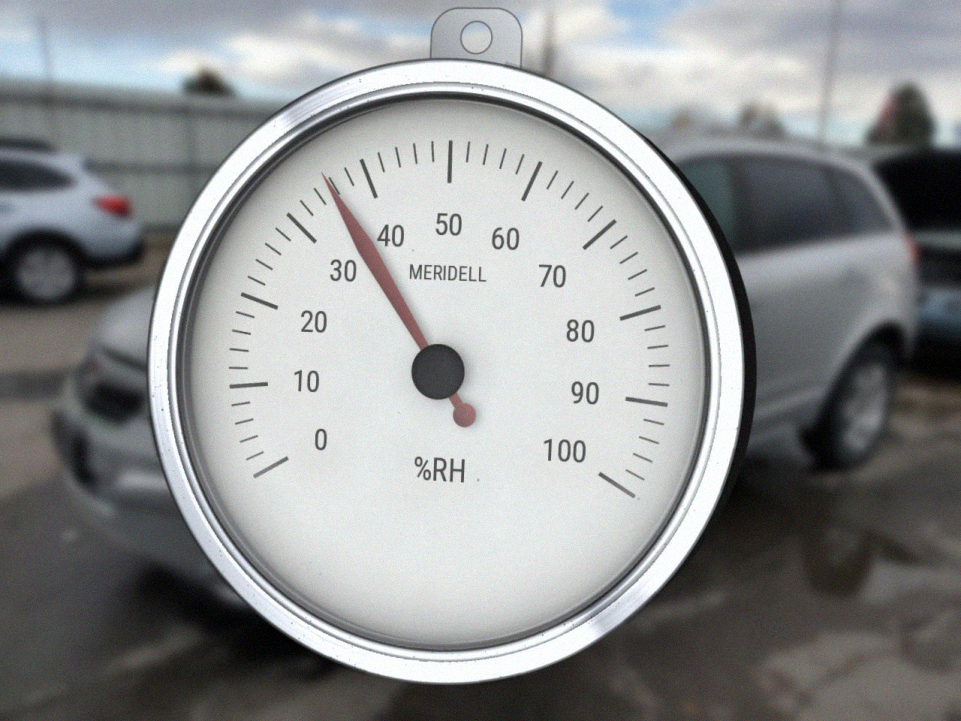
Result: 36 %
